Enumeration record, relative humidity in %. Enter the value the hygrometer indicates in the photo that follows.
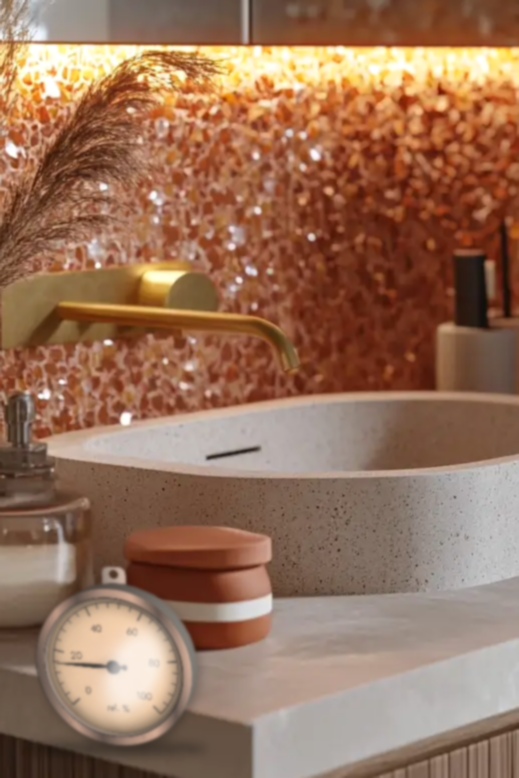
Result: 16 %
